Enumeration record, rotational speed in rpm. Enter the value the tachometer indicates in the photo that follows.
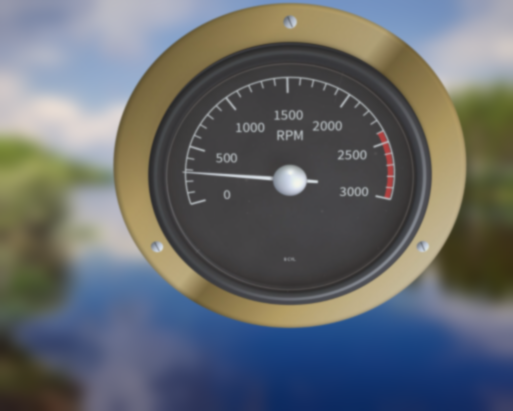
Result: 300 rpm
